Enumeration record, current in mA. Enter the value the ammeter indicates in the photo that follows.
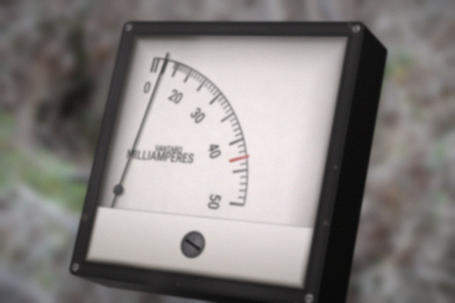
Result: 10 mA
